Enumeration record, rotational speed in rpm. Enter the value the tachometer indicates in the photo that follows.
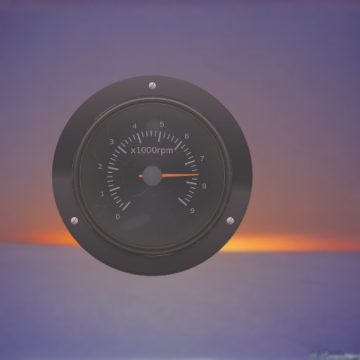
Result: 7600 rpm
